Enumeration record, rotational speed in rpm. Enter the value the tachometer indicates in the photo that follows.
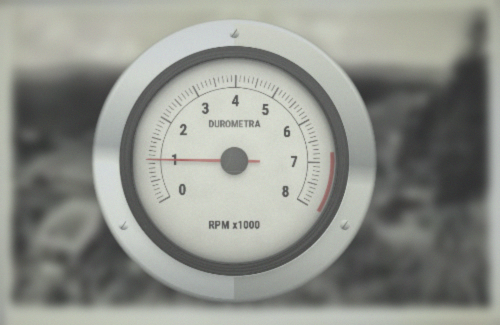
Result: 1000 rpm
